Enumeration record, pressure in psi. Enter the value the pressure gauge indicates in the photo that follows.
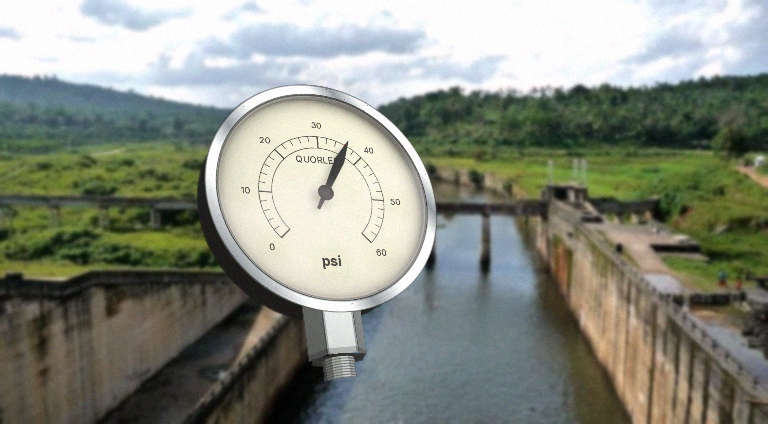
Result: 36 psi
